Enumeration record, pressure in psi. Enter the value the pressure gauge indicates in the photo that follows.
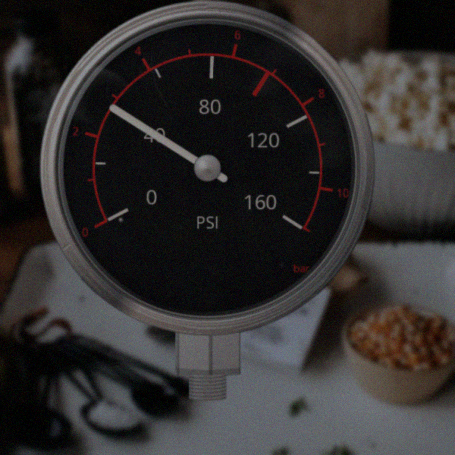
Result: 40 psi
